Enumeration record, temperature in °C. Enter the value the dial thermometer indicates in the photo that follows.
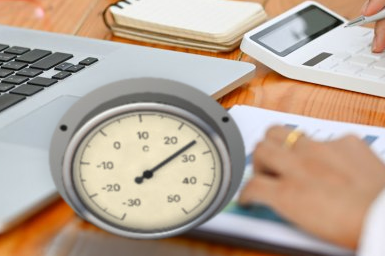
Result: 25 °C
